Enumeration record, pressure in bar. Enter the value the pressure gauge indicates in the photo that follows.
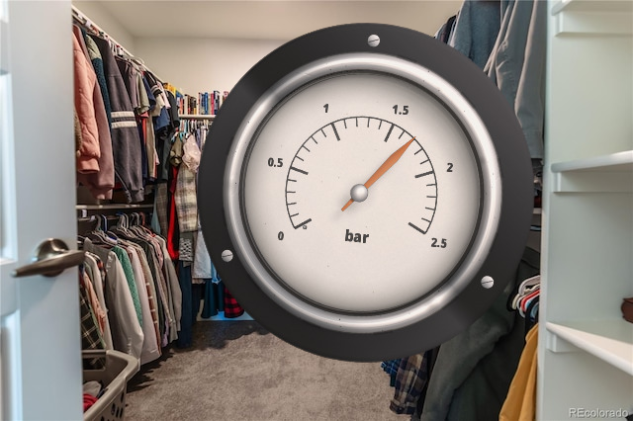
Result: 1.7 bar
